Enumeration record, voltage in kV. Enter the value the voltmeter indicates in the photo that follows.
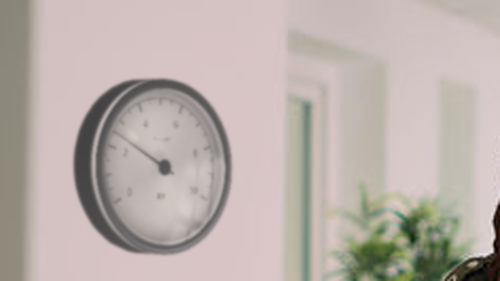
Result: 2.5 kV
